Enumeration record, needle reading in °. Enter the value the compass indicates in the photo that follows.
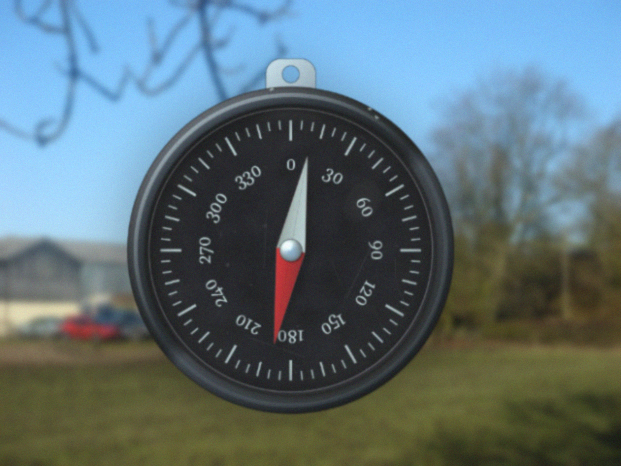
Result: 190 °
